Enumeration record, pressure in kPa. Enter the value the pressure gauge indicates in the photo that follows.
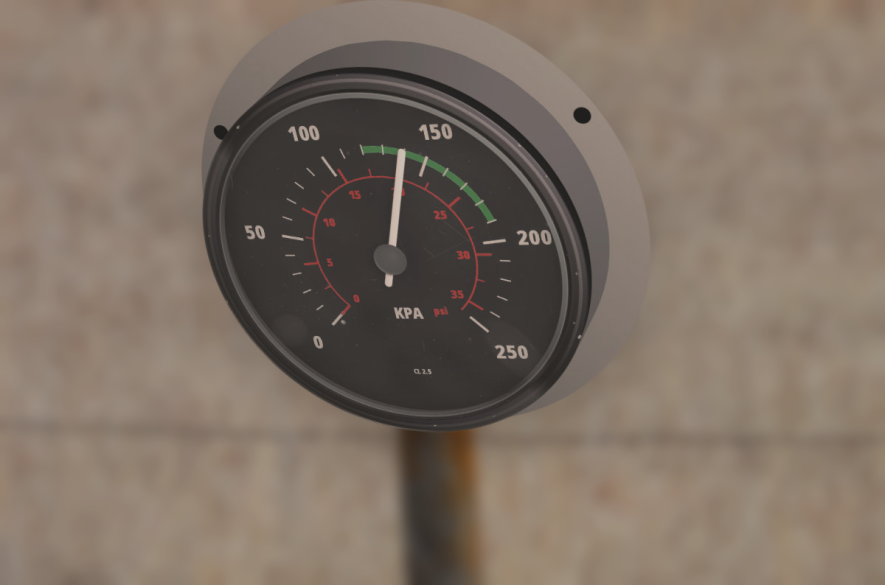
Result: 140 kPa
